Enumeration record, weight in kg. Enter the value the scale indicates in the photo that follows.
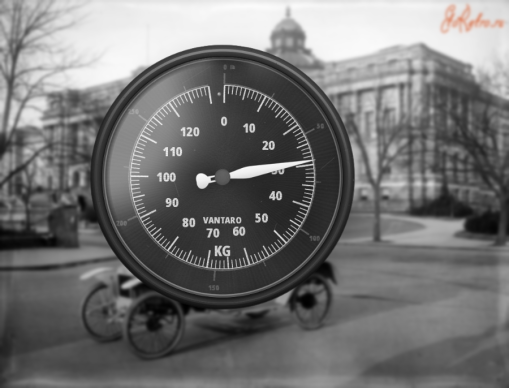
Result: 29 kg
